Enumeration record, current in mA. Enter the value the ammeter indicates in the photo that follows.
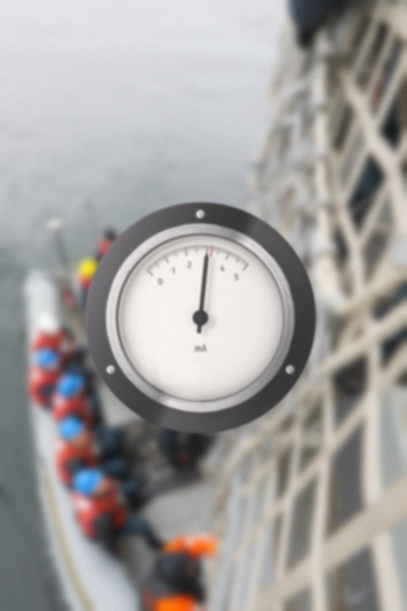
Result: 3 mA
